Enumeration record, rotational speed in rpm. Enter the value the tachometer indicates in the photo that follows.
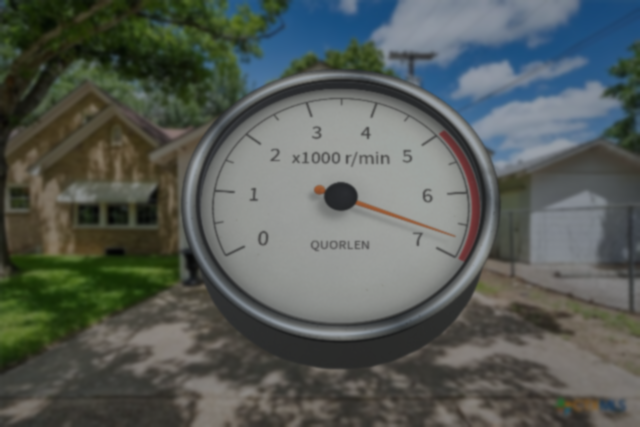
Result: 6750 rpm
